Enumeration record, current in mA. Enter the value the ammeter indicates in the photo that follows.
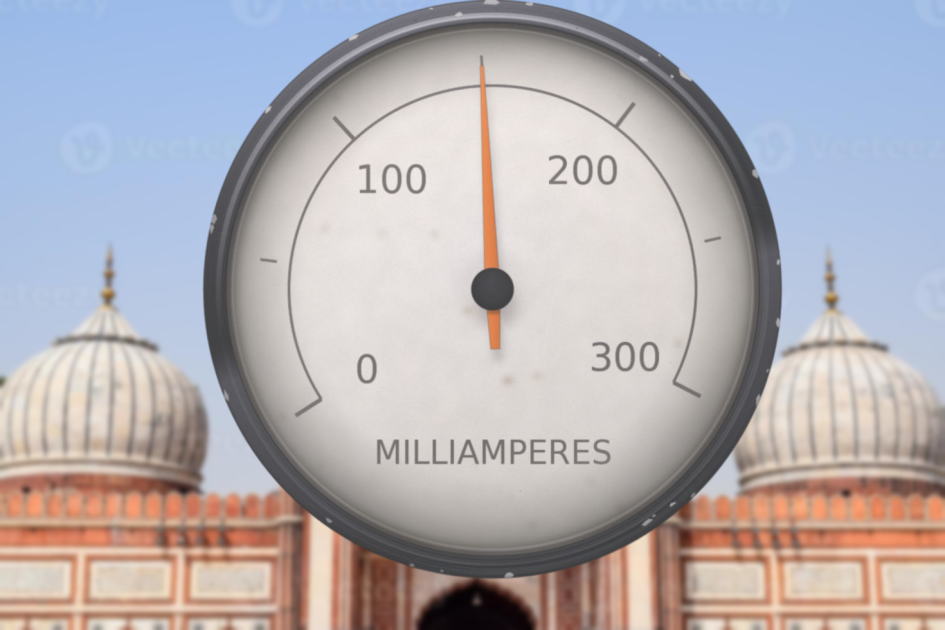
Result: 150 mA
